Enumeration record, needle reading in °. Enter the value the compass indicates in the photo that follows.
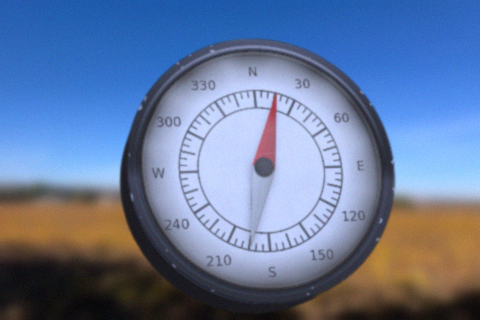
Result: 15 °
